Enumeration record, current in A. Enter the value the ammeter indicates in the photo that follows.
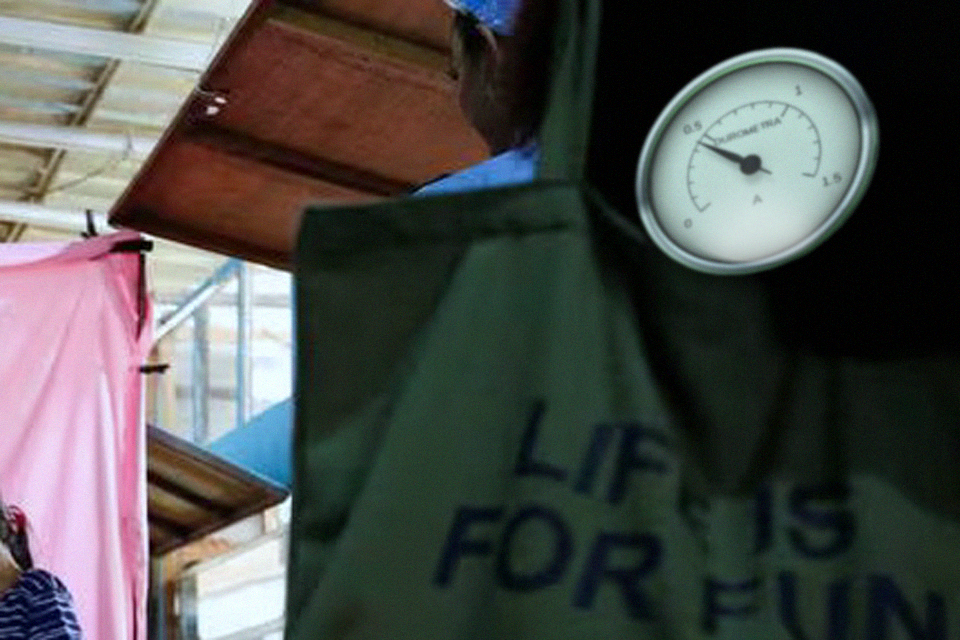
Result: 0.45 A
